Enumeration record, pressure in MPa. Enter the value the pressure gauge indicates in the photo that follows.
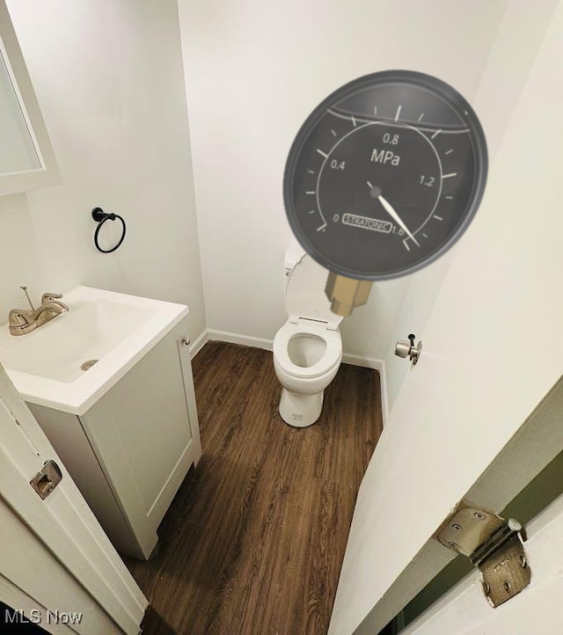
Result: 1.55 MPa
